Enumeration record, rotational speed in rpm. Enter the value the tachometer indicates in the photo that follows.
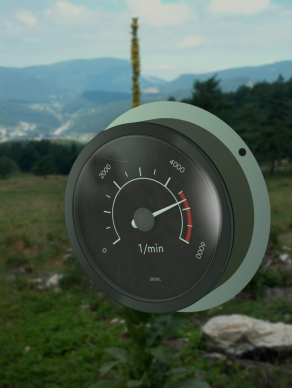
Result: 4750 rpm
